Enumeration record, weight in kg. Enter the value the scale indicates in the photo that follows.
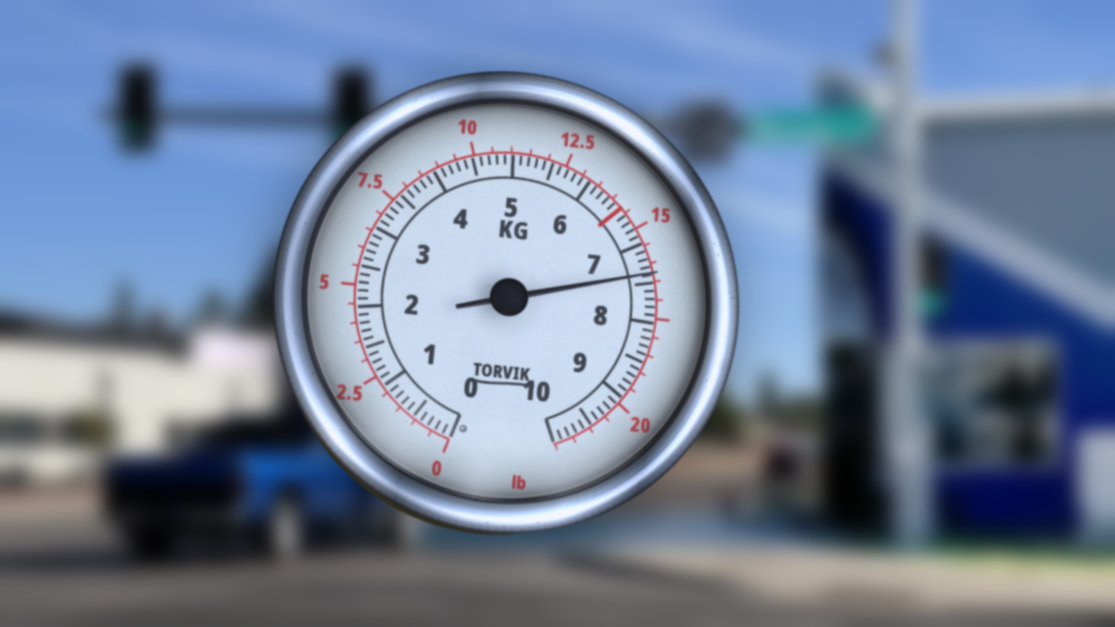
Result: 7.4 kg
